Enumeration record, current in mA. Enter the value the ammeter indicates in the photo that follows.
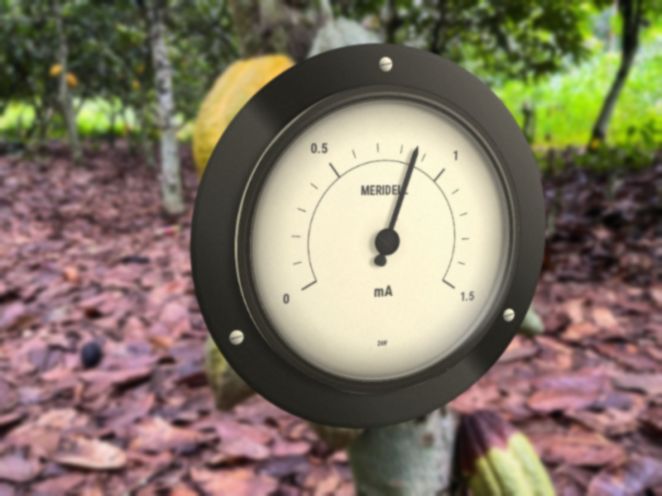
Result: 0.85 mA
